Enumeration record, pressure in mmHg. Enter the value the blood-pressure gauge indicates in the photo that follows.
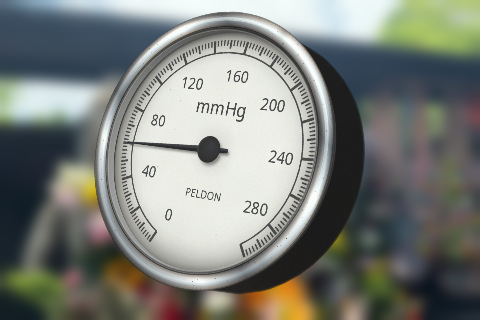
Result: 60 mmHg
